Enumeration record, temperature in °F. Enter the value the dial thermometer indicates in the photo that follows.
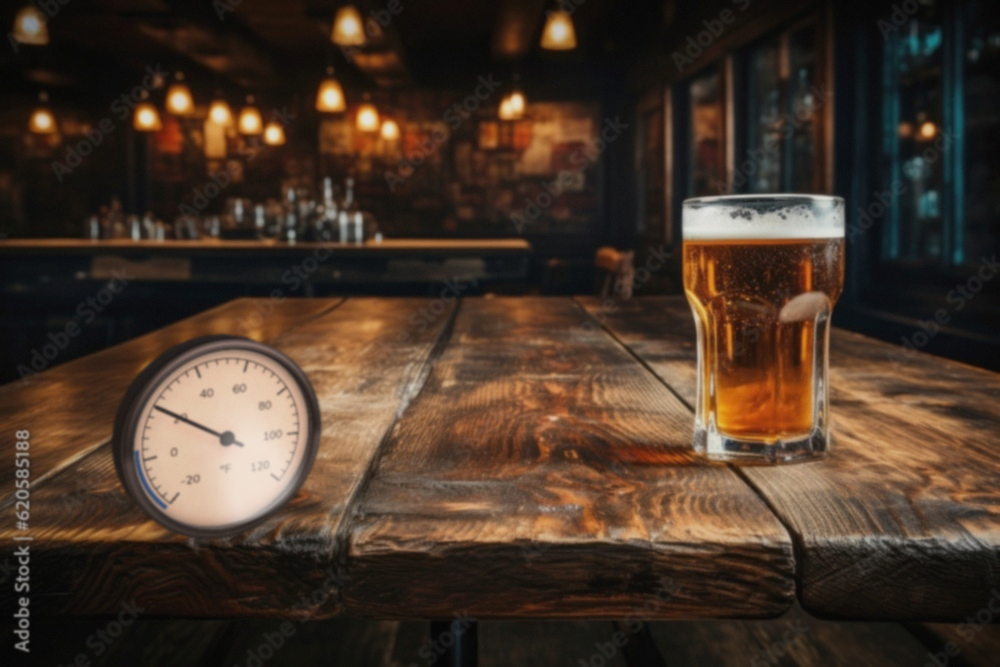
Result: 20 °F
